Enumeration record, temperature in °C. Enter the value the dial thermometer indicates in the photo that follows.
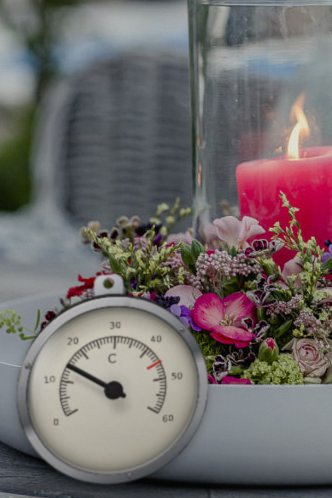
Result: 15 °C
